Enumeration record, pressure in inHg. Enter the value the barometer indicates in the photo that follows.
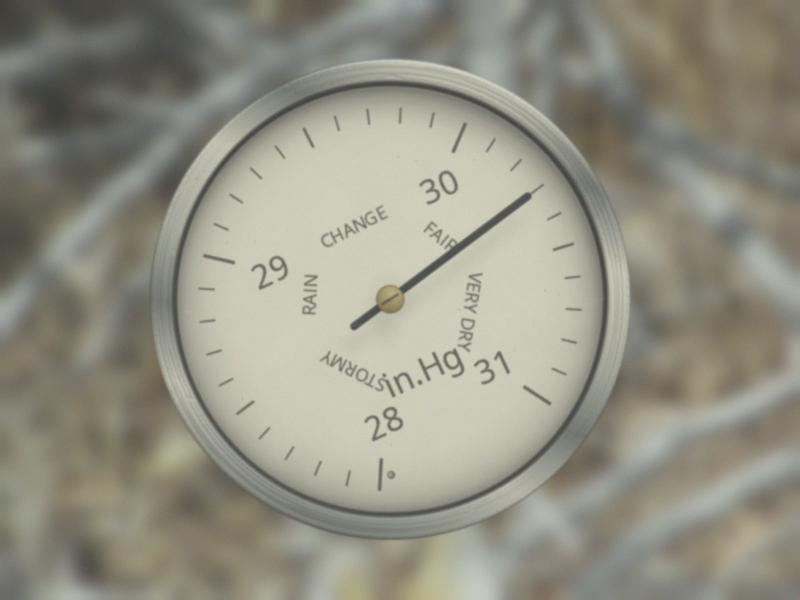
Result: 30.3 inHg
